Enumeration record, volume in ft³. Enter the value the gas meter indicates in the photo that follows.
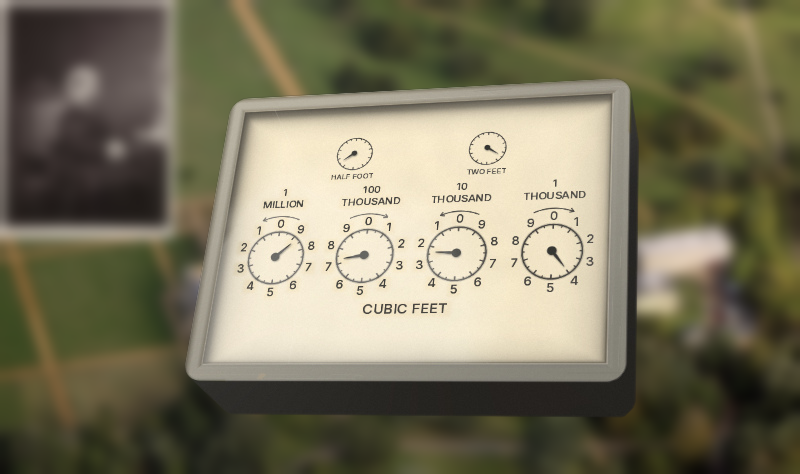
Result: 872400 ft³
